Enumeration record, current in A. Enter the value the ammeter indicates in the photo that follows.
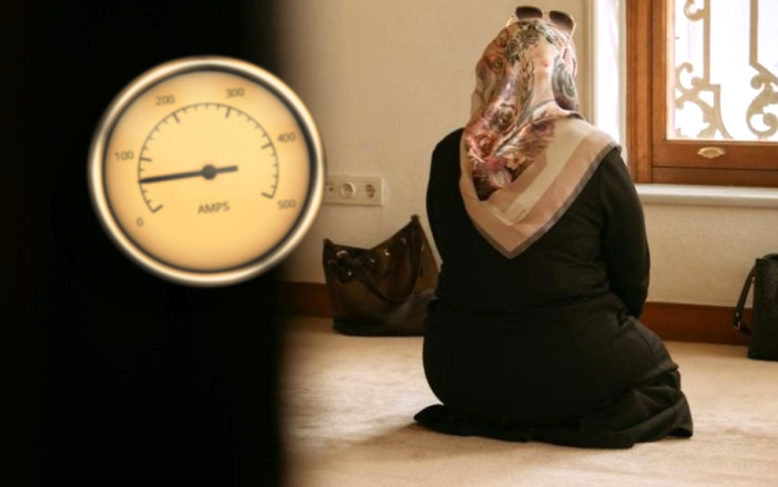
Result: 60 A
